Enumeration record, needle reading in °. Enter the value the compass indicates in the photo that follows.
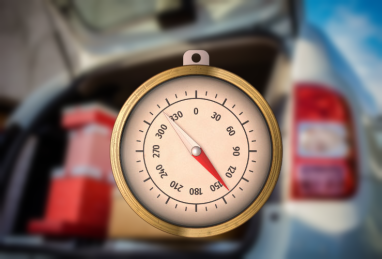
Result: 140 °
